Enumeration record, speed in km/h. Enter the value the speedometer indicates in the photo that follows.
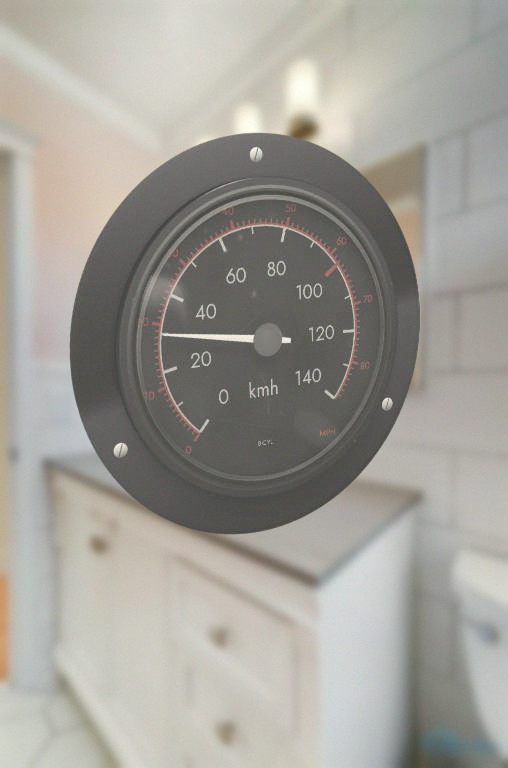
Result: 30 km/h
